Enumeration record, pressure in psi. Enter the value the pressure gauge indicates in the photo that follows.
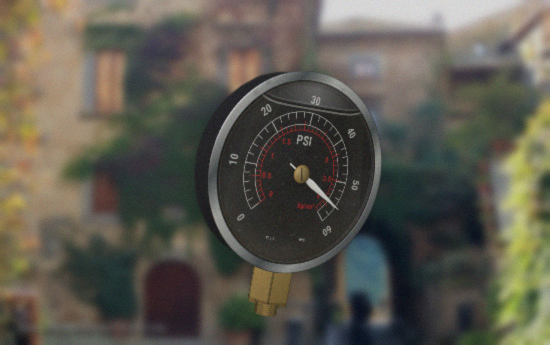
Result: 56 psi
